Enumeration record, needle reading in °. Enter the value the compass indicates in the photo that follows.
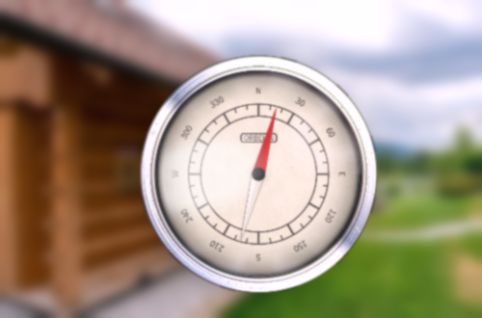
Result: 15 °
